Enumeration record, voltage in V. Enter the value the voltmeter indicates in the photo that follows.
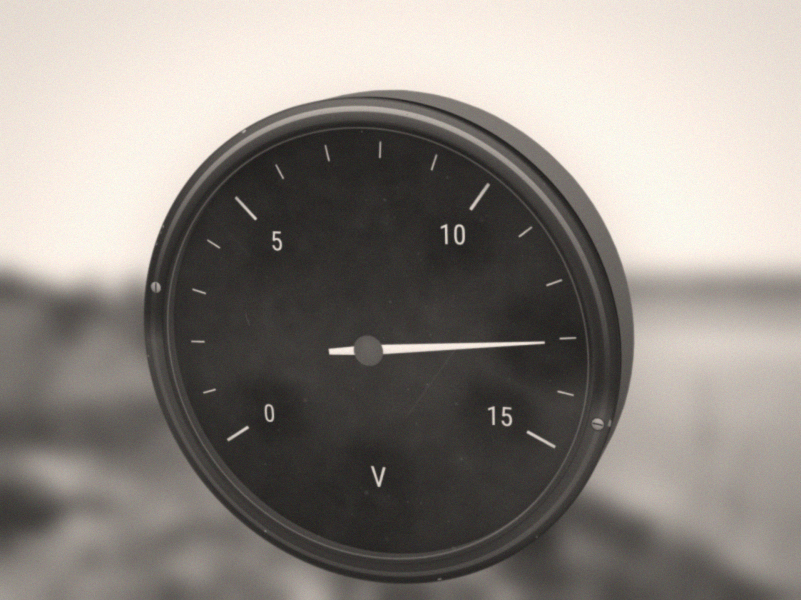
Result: 13 V
